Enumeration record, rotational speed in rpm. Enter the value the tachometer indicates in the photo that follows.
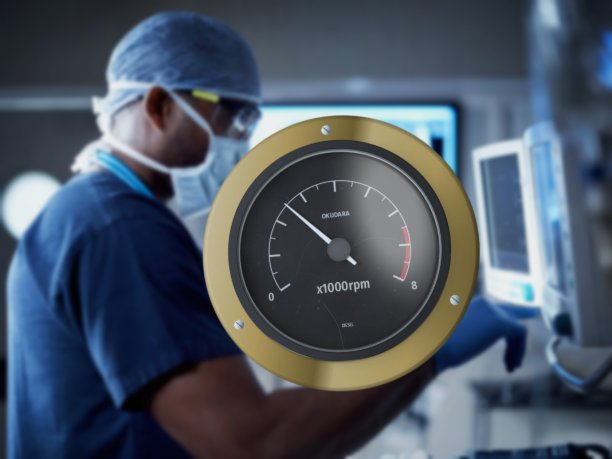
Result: 2500 rpm
